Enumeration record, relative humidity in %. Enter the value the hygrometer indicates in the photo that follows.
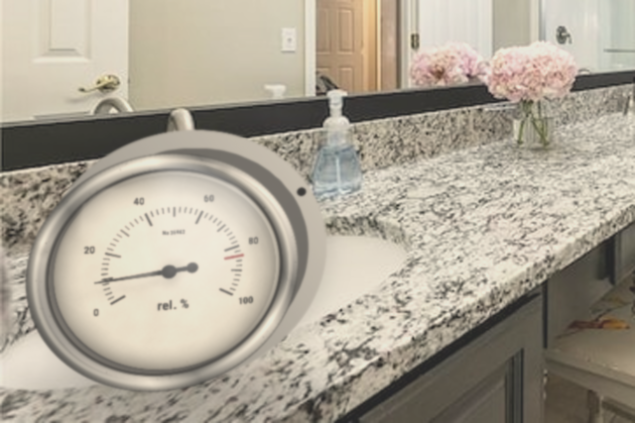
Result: 10 %
